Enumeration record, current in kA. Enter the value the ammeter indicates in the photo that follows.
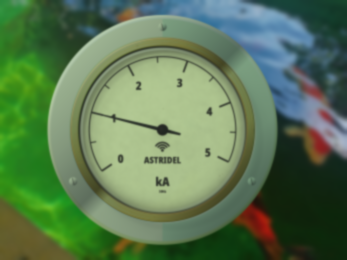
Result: 1 kA
